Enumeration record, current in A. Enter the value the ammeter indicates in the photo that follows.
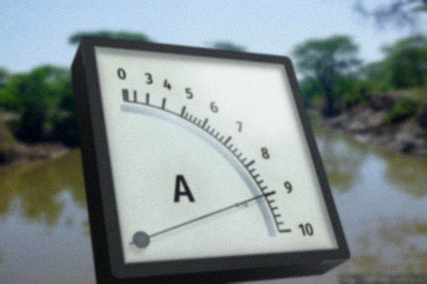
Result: 9 A
